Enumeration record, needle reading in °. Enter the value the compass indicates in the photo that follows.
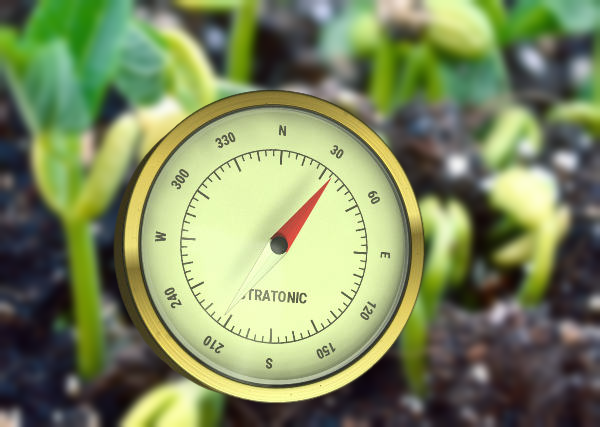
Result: 35 °
